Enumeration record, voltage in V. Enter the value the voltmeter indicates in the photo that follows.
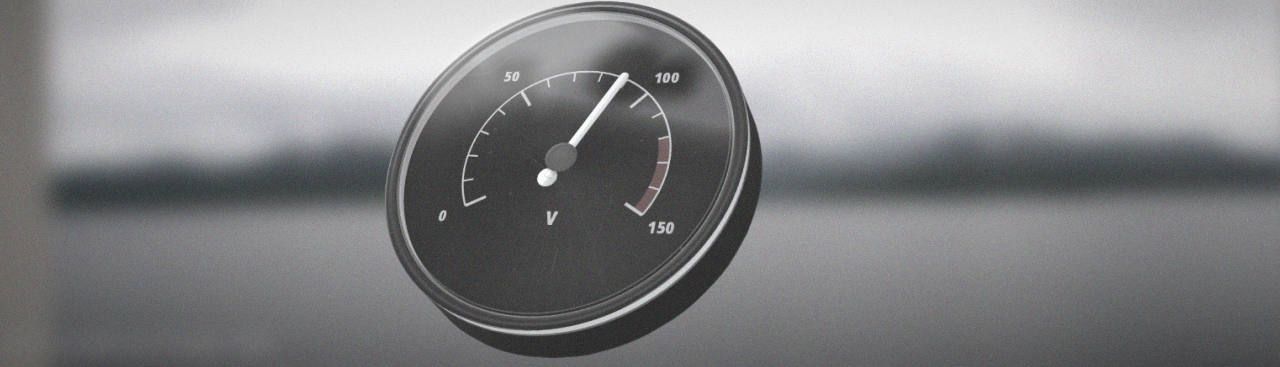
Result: 90 V
